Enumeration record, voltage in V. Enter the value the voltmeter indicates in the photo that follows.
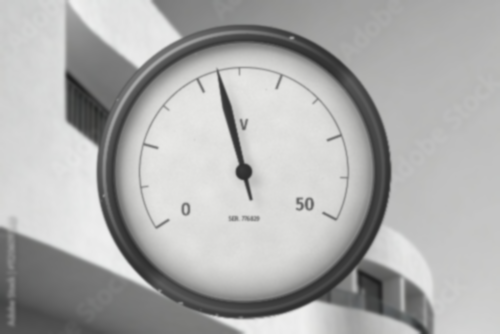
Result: 22.5 V
